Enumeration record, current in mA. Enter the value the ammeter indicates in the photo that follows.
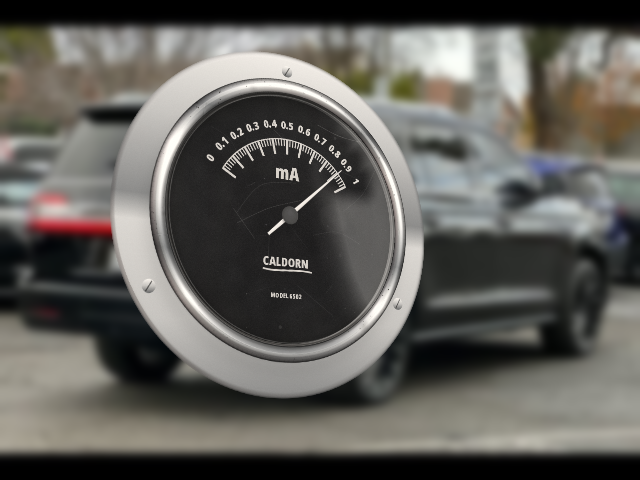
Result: 0.9 mA
